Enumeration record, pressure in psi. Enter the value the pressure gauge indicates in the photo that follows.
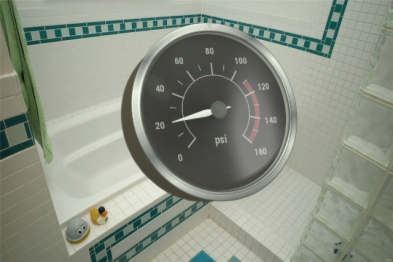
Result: 20 psi
